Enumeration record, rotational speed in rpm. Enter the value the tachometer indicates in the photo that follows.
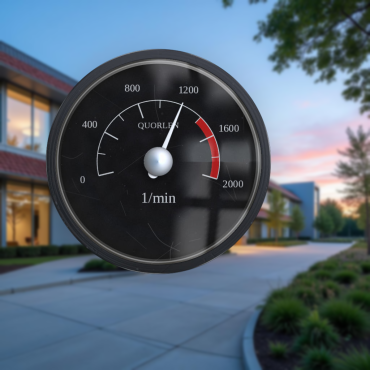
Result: 1200 rpm
